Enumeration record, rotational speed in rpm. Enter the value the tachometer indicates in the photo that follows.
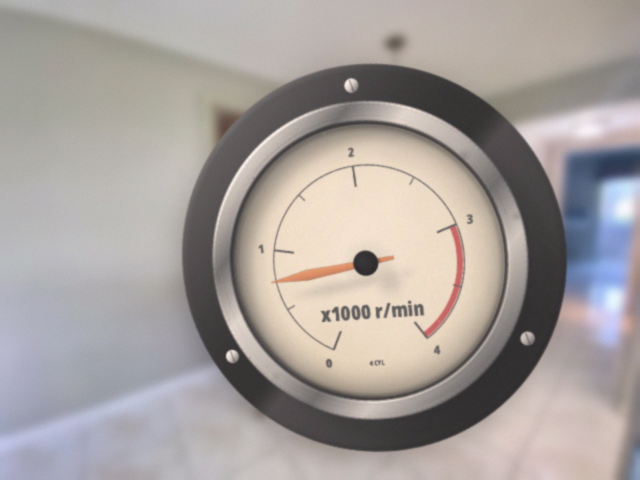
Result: 750 rpm
